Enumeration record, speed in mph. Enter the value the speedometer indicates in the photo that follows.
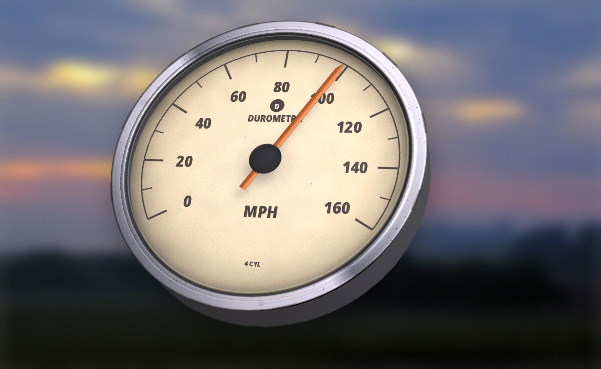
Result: 100 mph
